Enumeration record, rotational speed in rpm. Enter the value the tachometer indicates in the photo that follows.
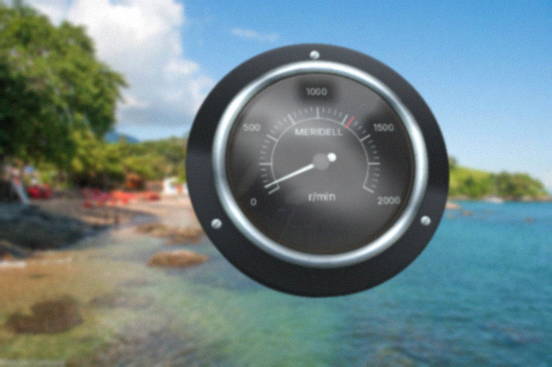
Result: 50 rpm
